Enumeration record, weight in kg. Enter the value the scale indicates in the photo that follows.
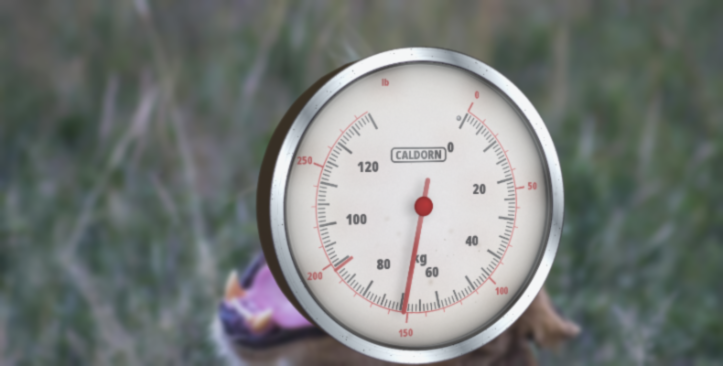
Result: 70 kg
